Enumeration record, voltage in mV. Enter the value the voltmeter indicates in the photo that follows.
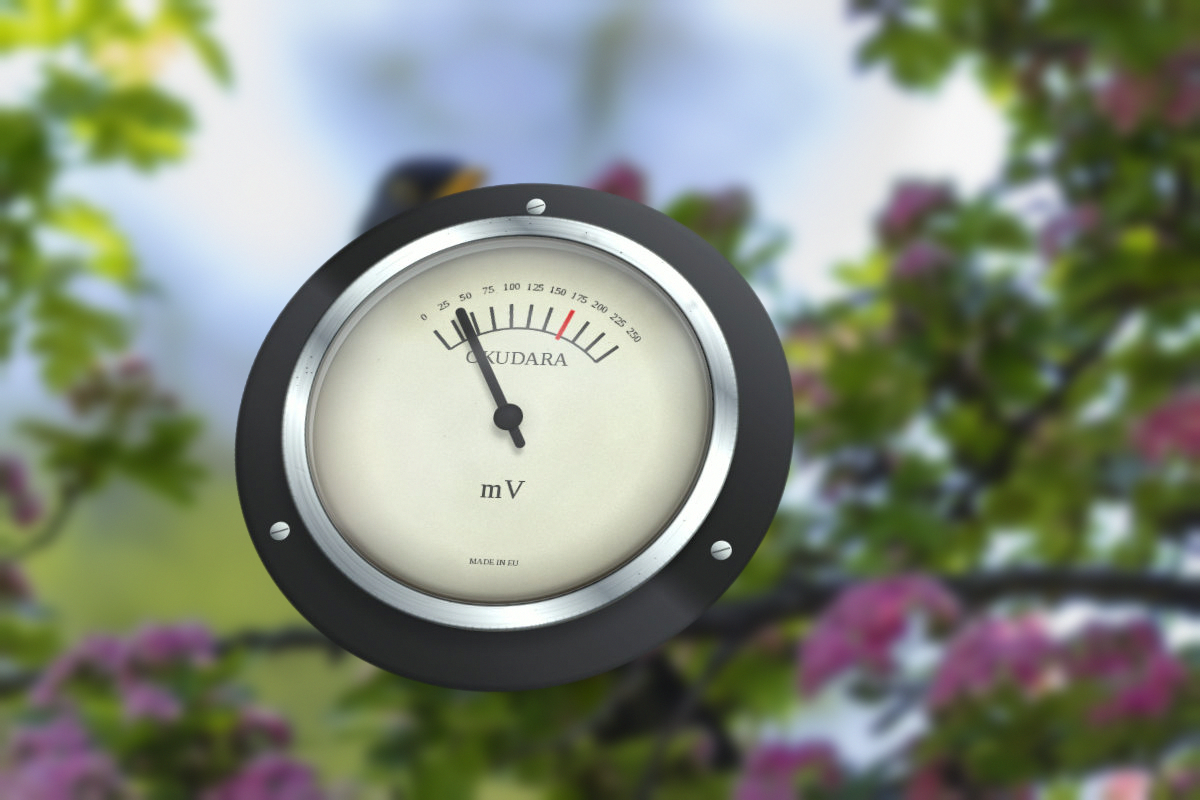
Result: 37.5 mV
